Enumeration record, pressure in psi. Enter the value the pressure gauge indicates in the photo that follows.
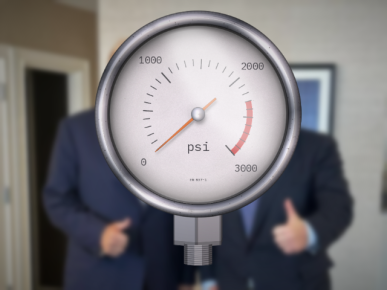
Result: 0 psi
